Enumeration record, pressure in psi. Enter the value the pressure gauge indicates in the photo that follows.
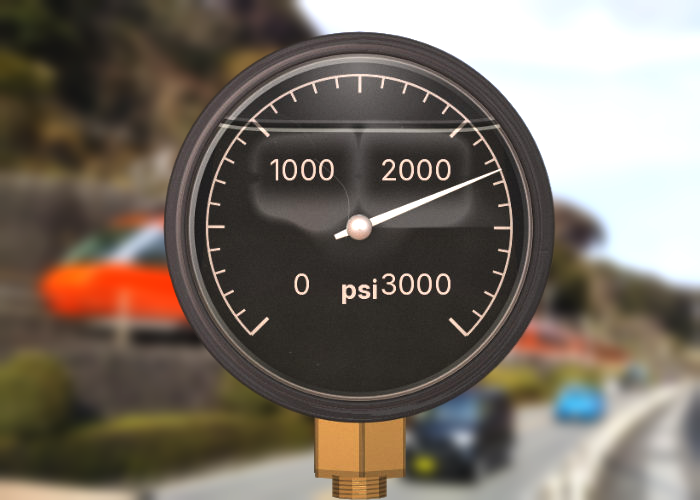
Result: 2250 psi
